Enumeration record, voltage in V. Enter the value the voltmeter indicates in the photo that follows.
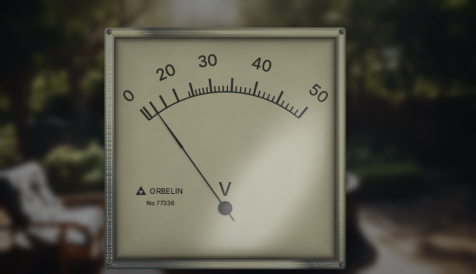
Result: 10 V
